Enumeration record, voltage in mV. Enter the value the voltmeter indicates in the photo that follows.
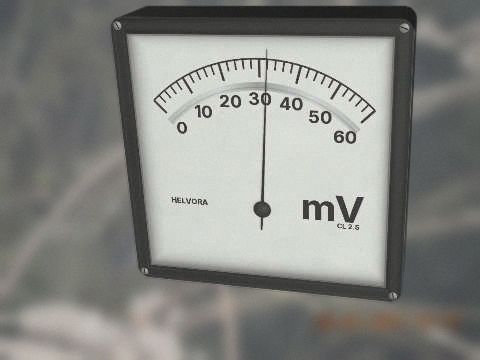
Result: 32 mV
